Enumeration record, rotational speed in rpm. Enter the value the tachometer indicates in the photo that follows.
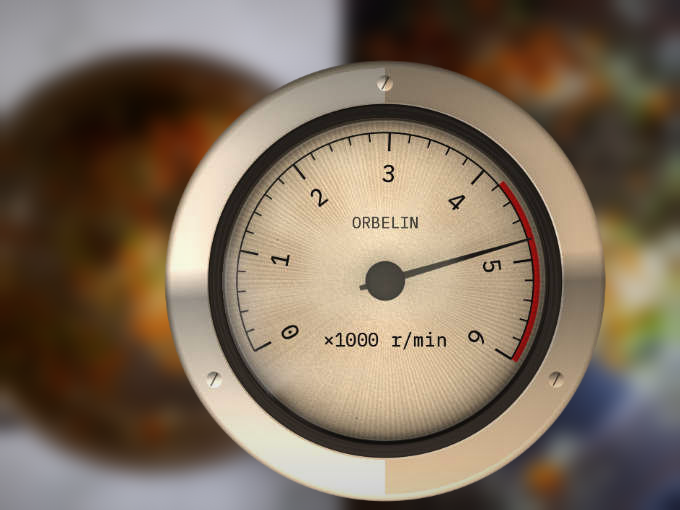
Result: 4800 rpm
